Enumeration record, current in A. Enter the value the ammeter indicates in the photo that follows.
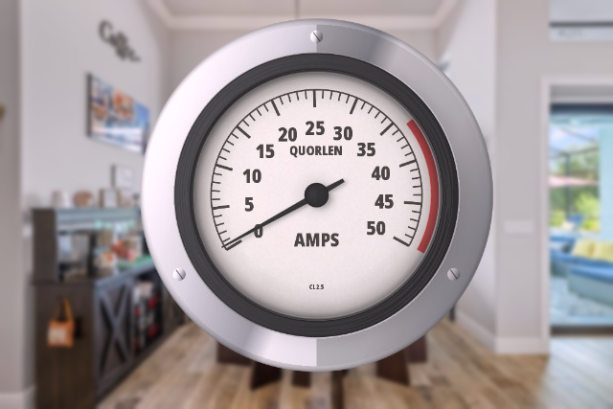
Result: 0.5 A
